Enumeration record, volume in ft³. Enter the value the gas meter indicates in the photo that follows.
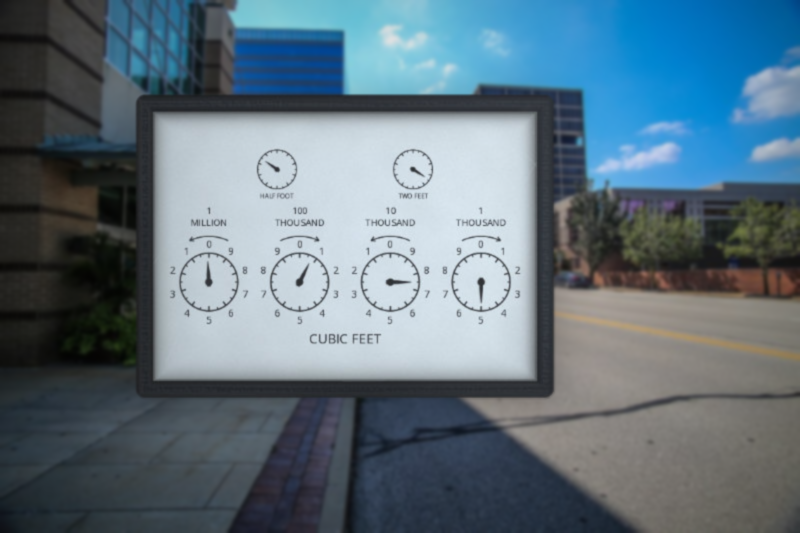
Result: 7500 ft³
